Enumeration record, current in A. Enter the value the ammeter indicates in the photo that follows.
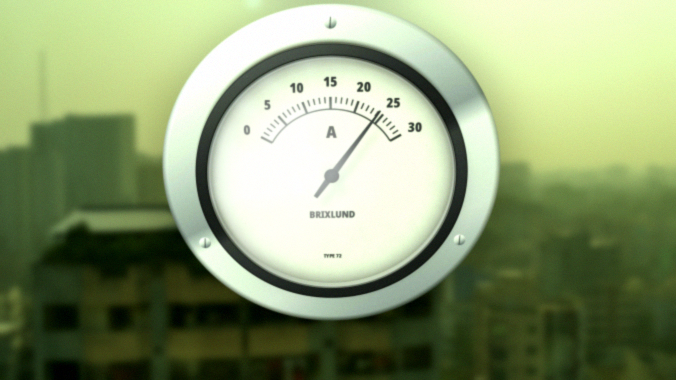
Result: 24 A
